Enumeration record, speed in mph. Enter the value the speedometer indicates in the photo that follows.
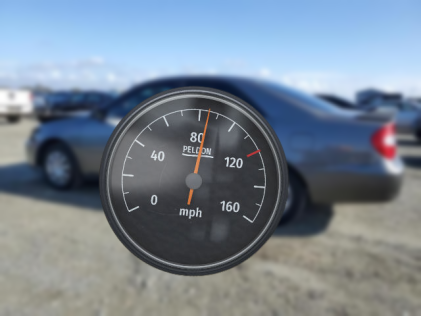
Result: 85 mph
